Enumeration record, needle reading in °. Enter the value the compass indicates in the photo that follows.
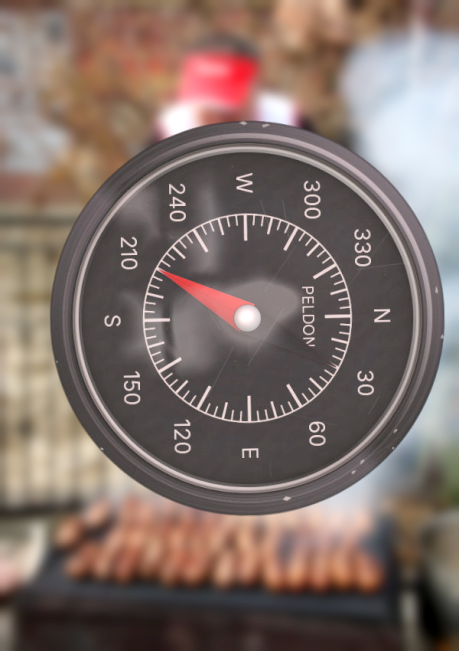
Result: 210 °
